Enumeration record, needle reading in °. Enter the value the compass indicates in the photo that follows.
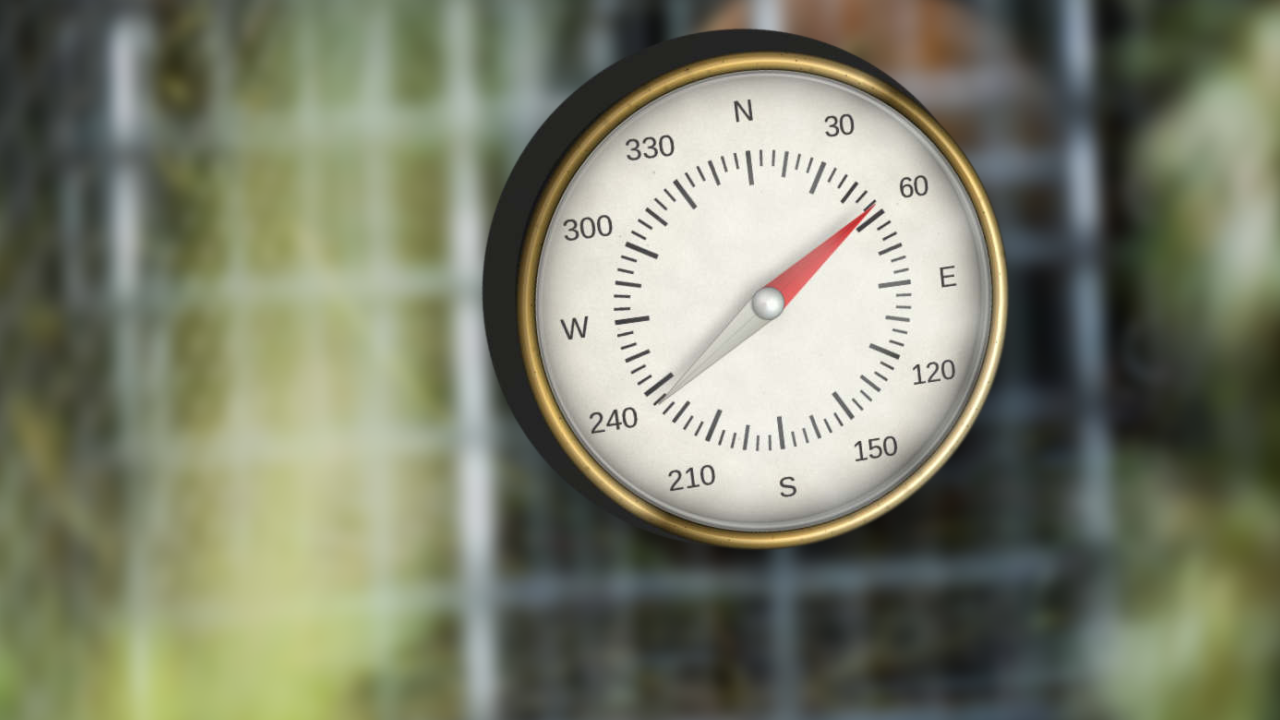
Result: 55 °
